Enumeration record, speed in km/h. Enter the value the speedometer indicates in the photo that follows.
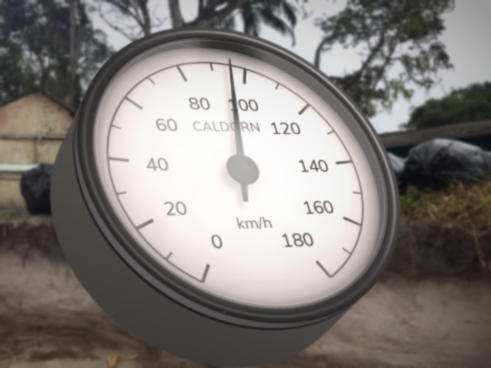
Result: 95 km/h
